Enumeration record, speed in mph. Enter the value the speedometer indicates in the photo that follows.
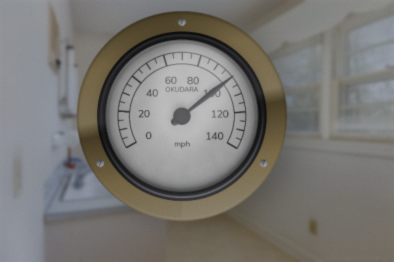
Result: 100 mph
